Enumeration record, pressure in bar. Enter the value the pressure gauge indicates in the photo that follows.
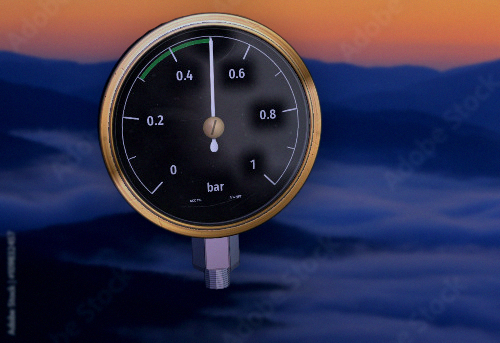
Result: 0.5 bar
